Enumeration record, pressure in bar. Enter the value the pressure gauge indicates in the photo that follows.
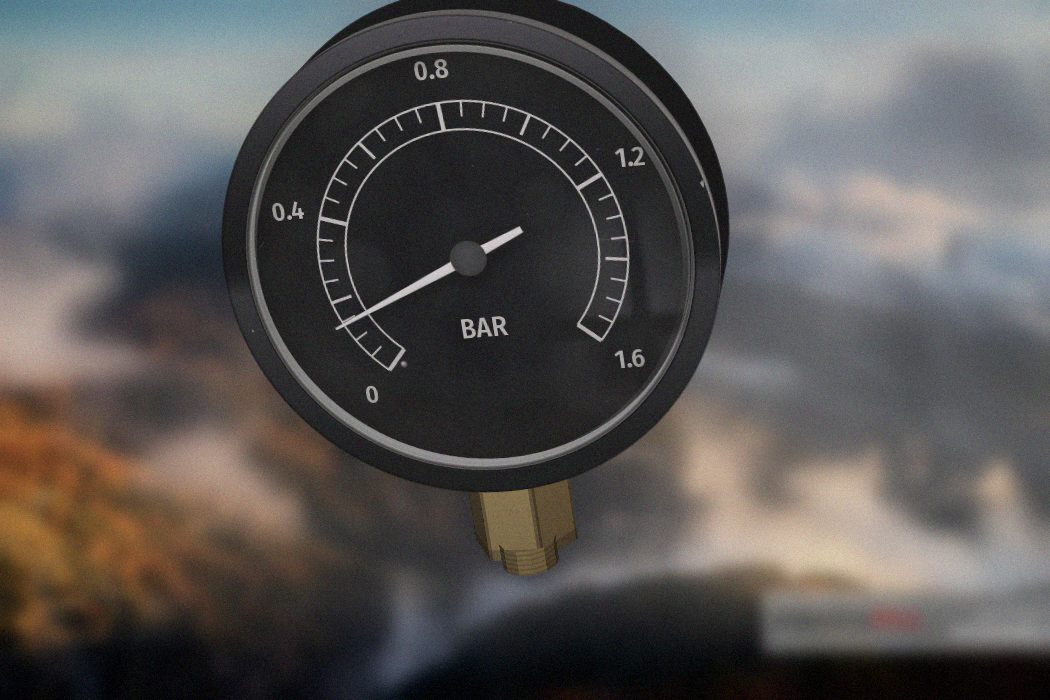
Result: 0.15 bar
